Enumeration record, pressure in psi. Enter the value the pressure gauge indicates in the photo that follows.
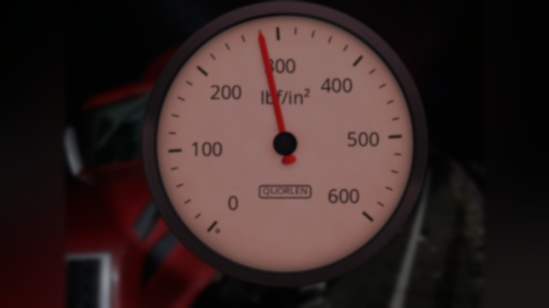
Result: 280 psi
